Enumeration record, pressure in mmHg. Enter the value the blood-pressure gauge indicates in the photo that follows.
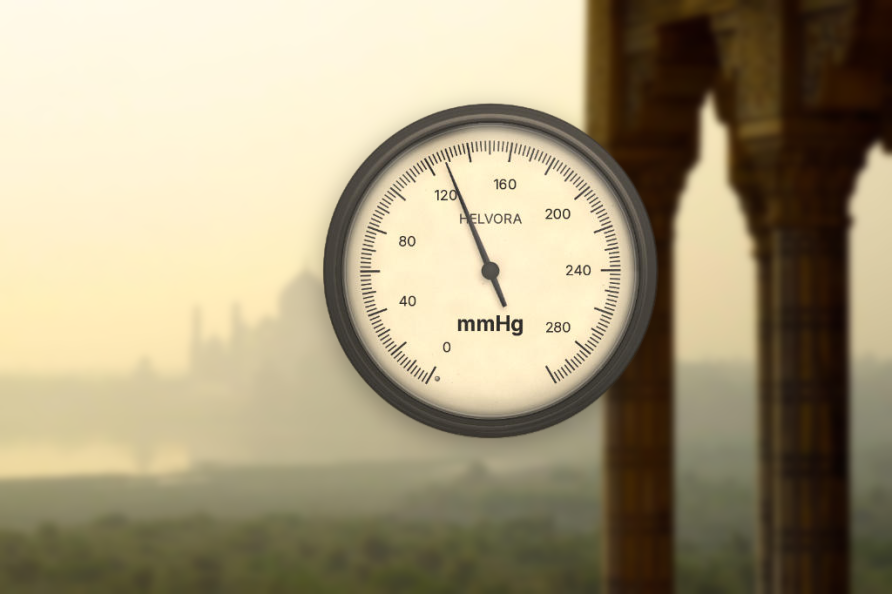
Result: 128 mmHg
